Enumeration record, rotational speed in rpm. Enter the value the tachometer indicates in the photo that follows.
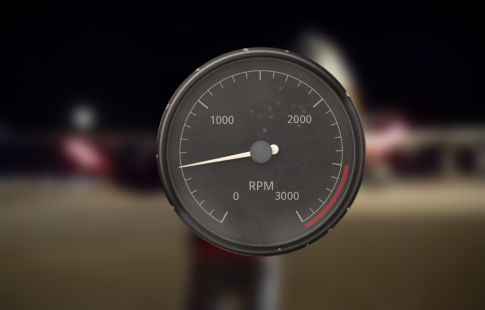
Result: 500 rpm
